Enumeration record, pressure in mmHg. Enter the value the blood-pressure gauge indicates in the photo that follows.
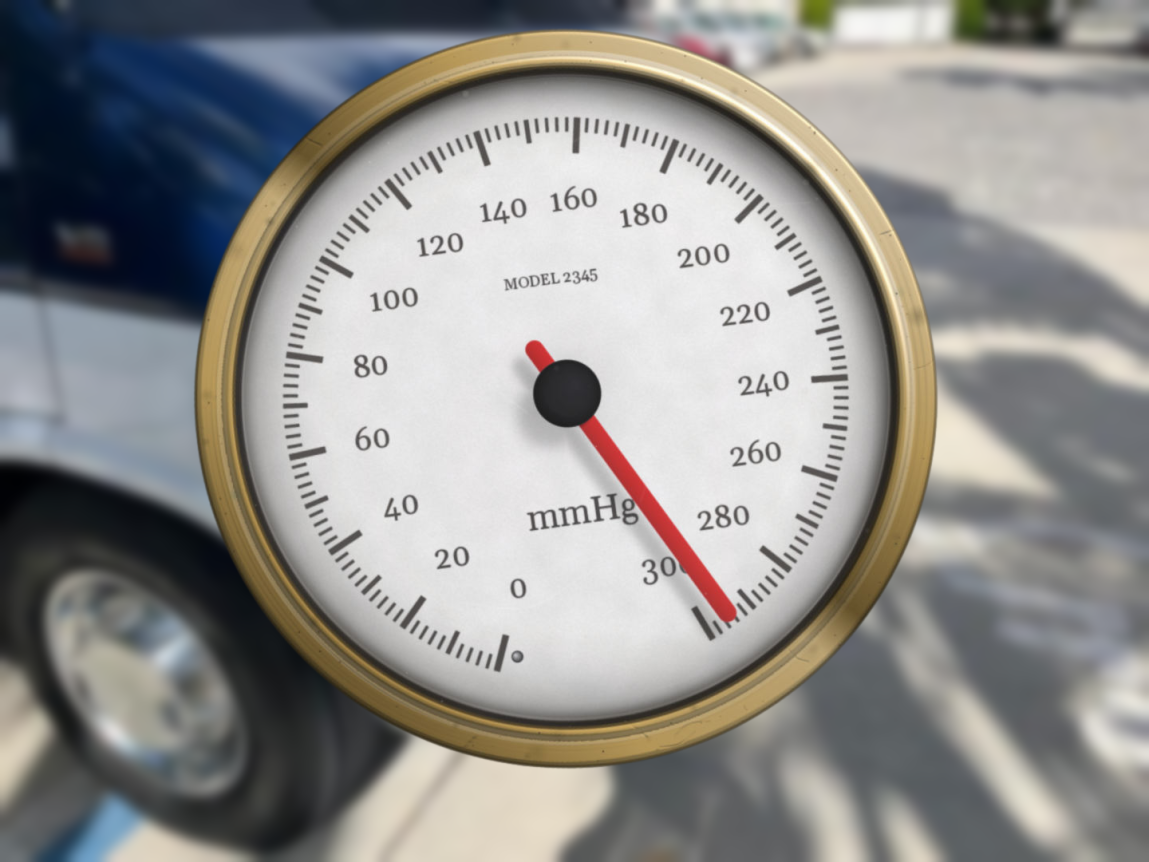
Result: 295 mmHg
